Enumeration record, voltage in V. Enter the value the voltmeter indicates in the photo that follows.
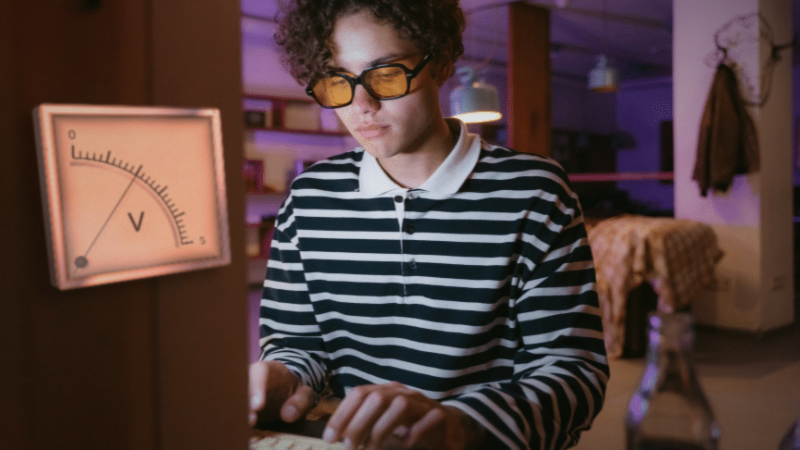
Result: 2 V
